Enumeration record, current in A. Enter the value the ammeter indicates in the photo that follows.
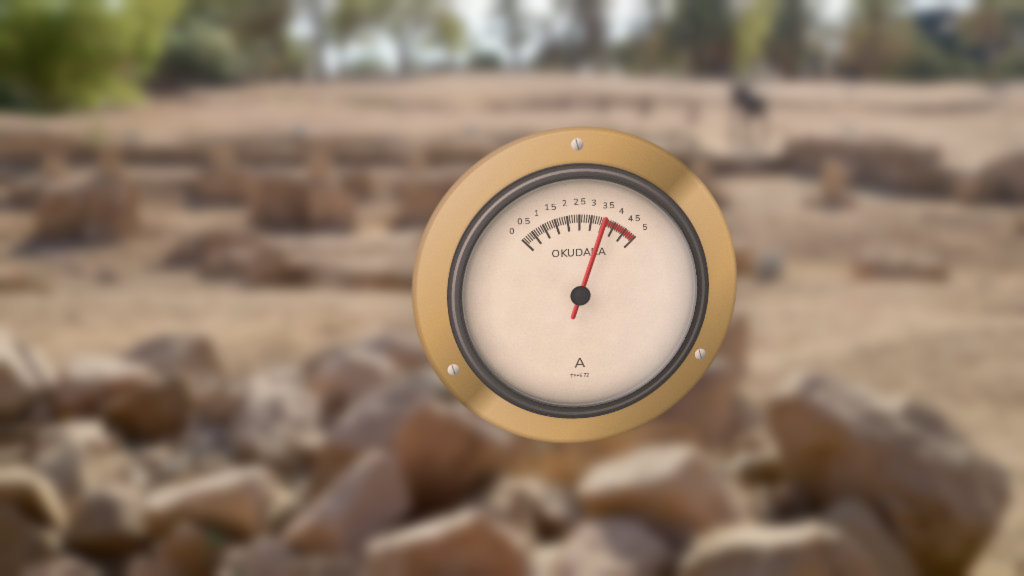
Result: 3.5 A
